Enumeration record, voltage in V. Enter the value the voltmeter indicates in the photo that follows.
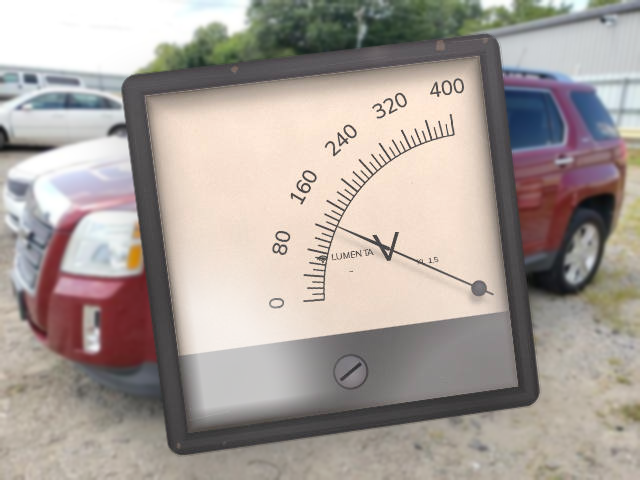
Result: 130 V
